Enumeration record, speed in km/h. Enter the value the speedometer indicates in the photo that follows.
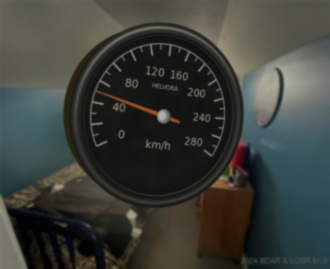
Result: 50 km/h
